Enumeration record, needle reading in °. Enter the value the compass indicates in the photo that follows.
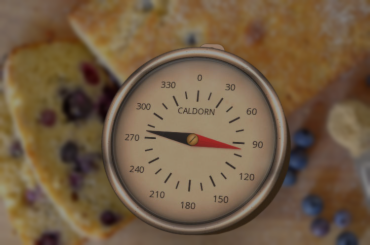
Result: 97.5 °
